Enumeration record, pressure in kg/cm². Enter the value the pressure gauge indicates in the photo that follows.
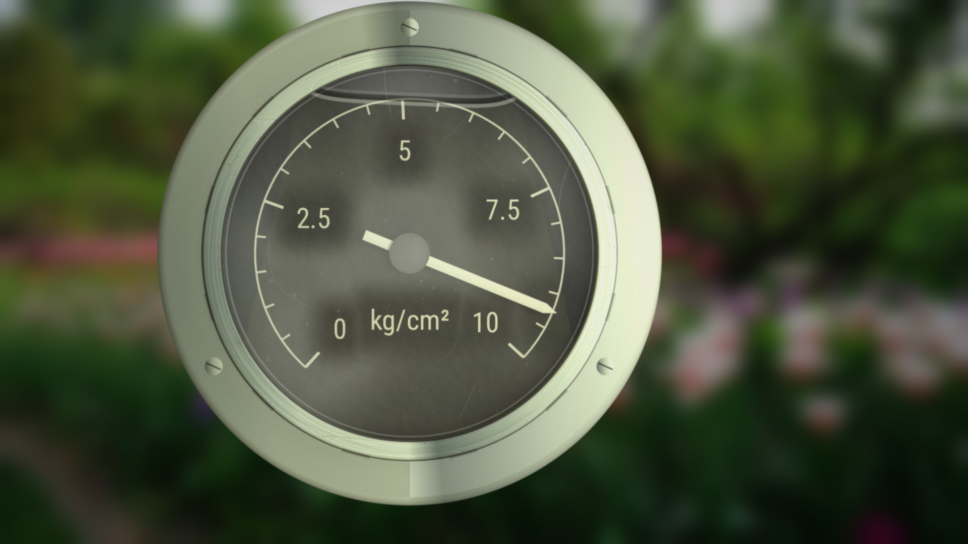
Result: 9.25 kg/cm²
